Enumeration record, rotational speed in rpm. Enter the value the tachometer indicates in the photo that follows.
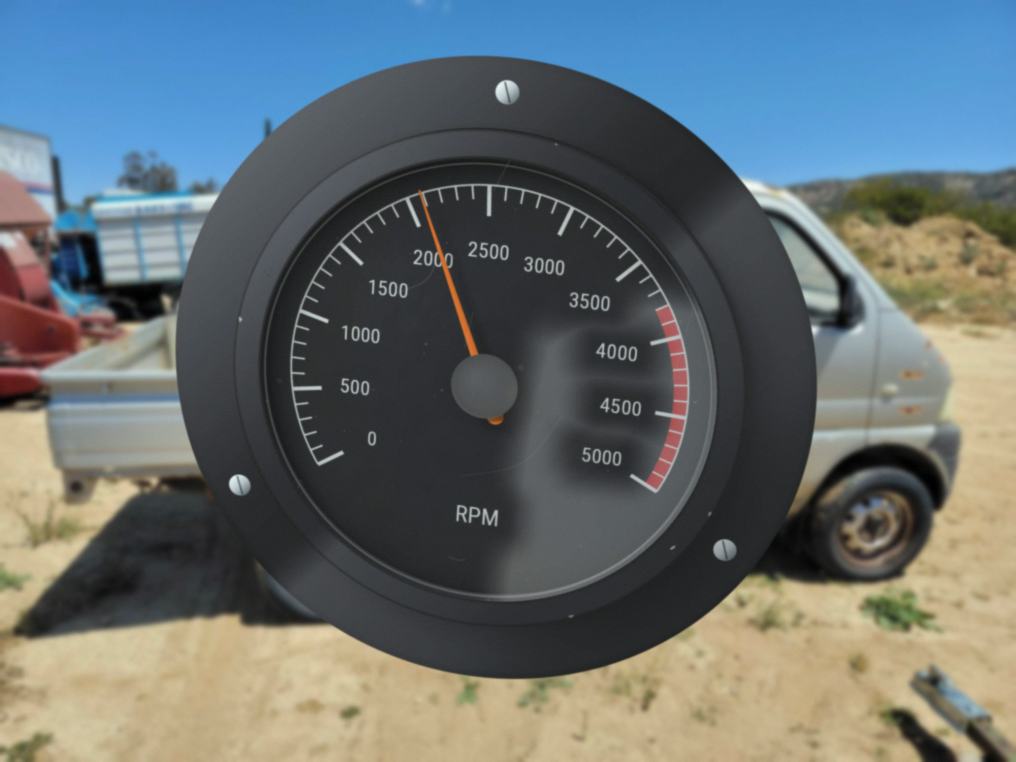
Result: 2100 rpm
